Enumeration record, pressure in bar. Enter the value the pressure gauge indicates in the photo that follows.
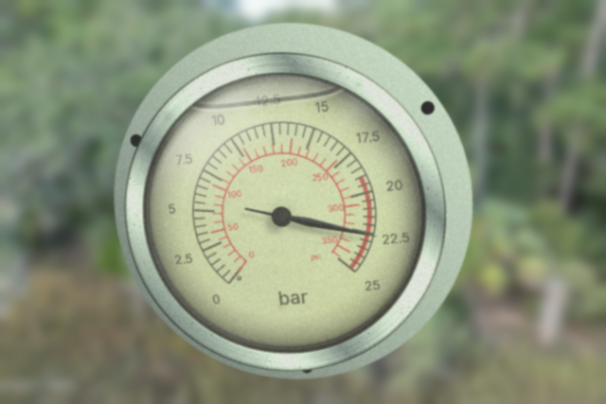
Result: 22.5 bar
